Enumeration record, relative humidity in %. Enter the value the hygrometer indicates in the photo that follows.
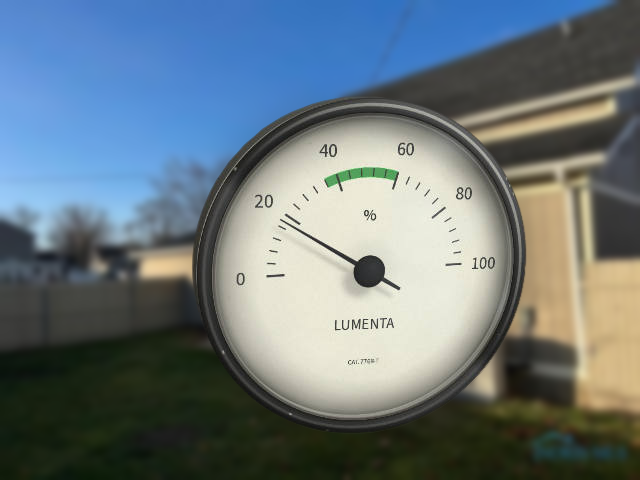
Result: 18 %
